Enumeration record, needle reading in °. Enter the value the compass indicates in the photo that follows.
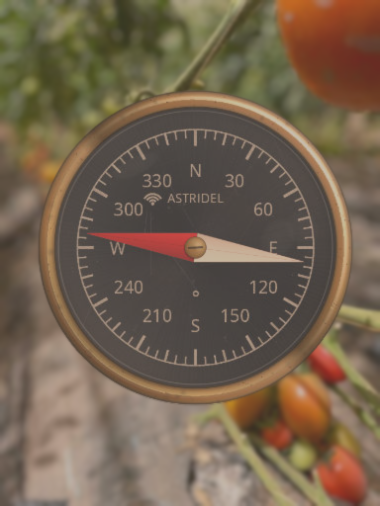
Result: 277.5 °
